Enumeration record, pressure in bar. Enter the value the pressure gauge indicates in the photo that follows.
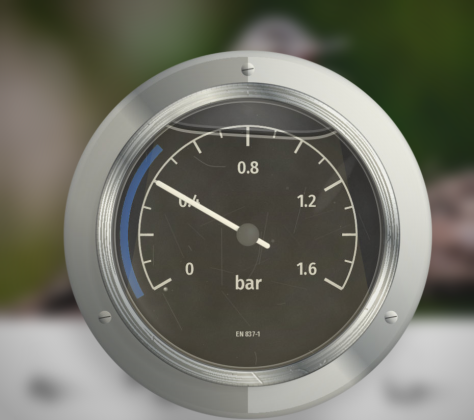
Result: 0.4 bar
